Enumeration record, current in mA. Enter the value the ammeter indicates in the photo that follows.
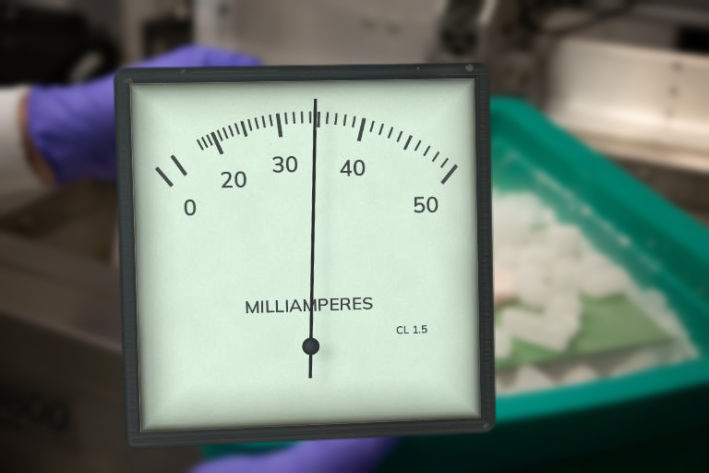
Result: 34.5 mA
